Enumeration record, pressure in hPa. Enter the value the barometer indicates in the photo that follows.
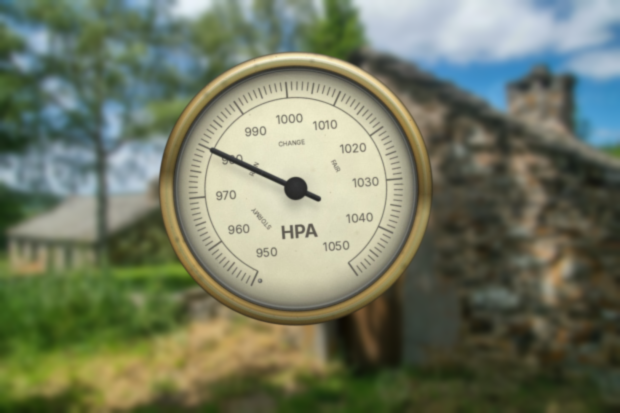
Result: 980 hPa
